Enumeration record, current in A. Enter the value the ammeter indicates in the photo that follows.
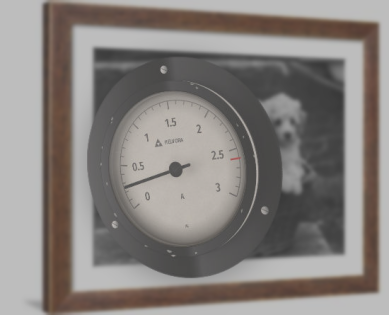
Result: 0.25 A
